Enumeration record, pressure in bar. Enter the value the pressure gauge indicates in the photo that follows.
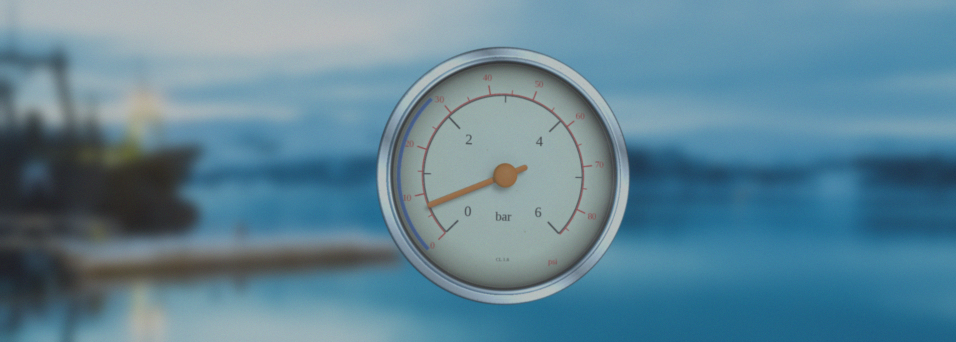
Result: 0.5 bar
